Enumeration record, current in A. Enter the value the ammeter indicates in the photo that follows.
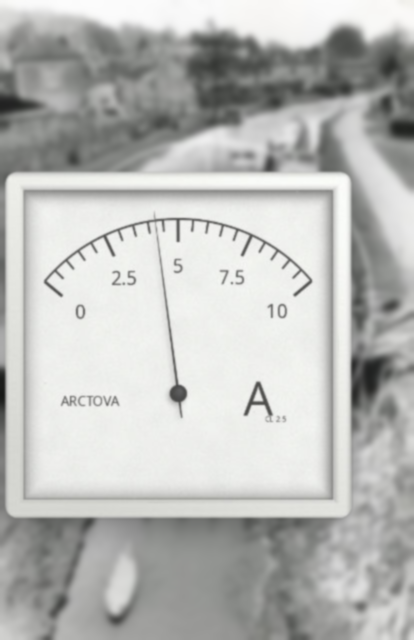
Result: 4.25 A
